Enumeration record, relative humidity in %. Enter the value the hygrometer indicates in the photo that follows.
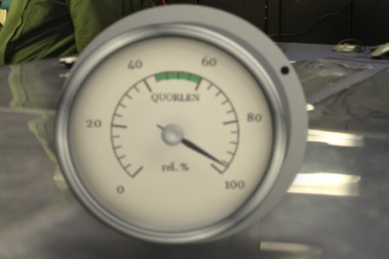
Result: 96 %
